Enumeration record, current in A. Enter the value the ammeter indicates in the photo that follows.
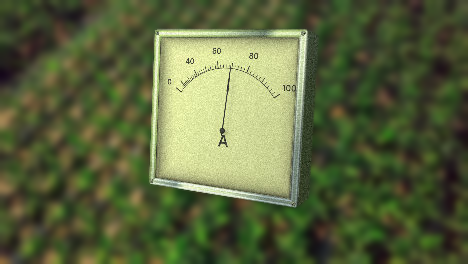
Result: 70 A
